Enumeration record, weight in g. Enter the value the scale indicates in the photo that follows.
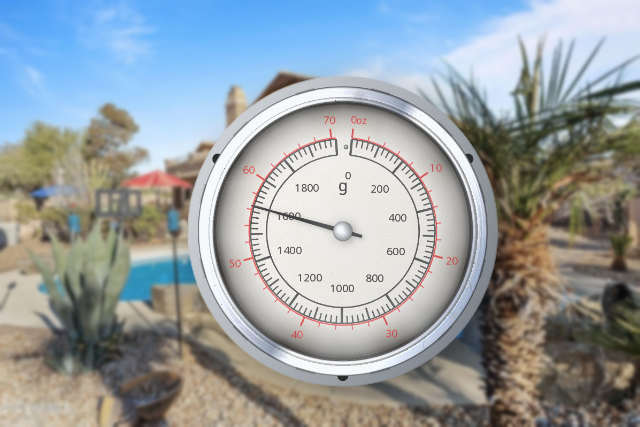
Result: 1600 g
